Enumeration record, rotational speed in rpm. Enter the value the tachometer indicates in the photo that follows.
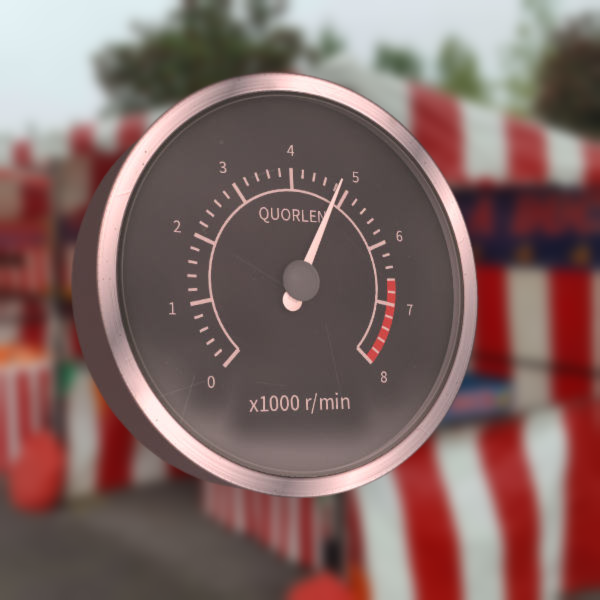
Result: 4800 rpm
